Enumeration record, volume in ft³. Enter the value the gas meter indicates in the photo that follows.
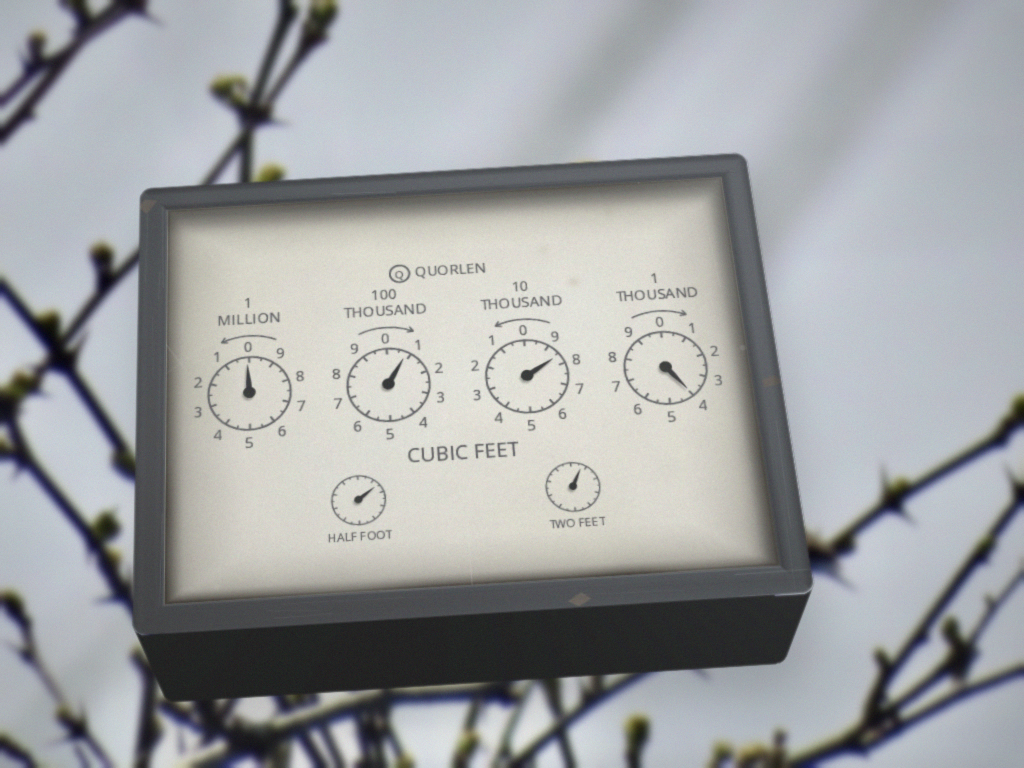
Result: 8400 ft³
